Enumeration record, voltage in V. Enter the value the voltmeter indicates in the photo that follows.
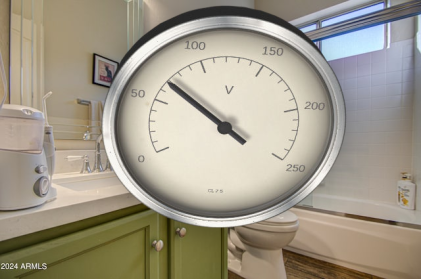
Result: 70 V
